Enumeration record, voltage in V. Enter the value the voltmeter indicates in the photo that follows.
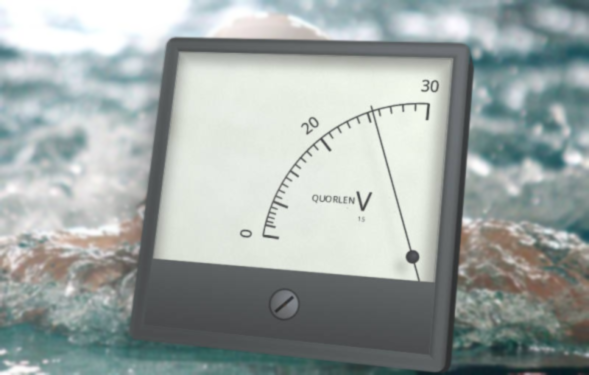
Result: 25.5 V
